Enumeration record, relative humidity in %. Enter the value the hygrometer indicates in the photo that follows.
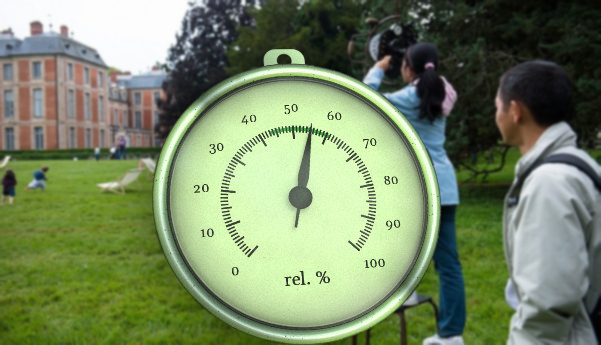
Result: 55 %
